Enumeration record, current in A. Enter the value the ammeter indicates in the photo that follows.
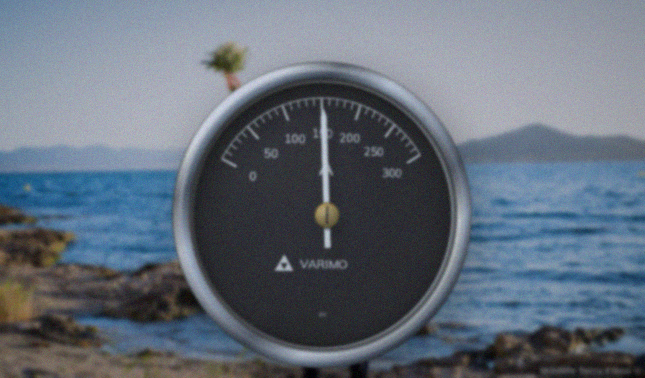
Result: 150 A
